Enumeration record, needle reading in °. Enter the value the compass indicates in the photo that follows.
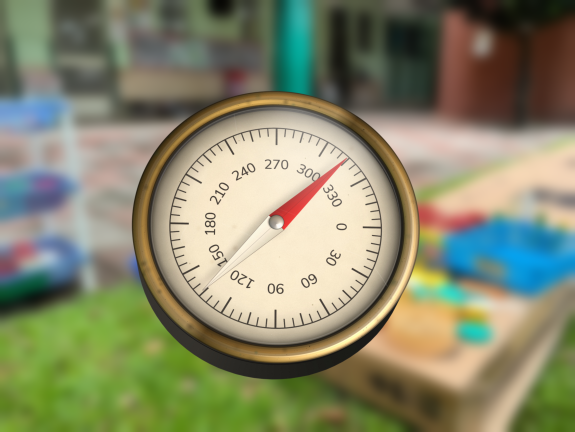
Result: 315 °
